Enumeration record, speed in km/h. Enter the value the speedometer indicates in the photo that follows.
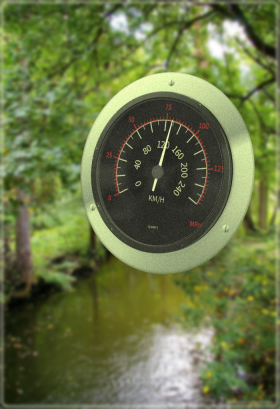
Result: 130 km/h
